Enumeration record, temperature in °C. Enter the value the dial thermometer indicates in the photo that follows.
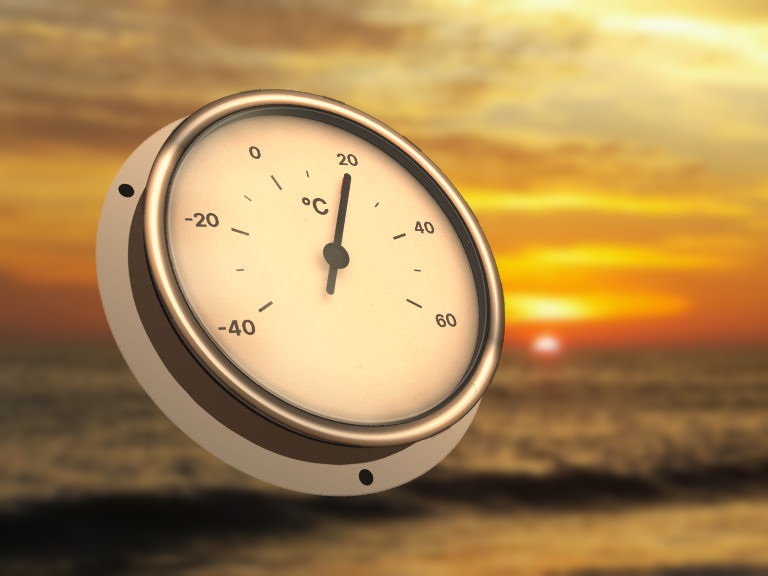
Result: 20 °C
